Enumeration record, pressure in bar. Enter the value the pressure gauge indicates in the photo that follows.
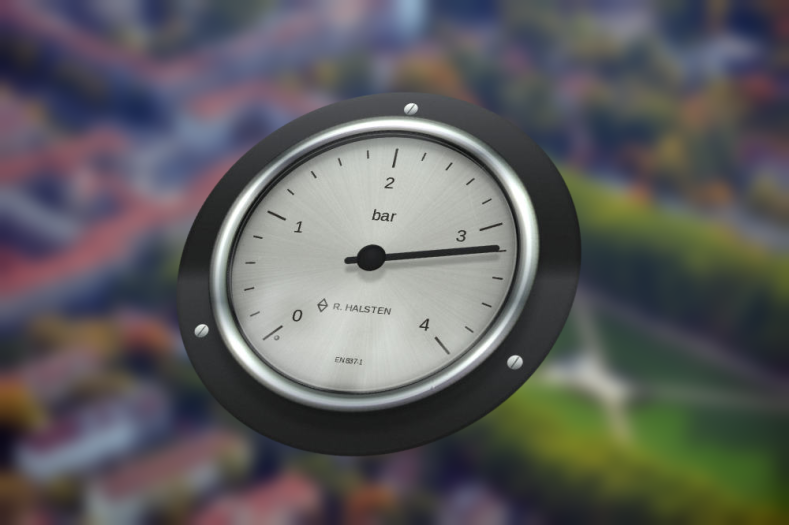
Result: 3.2 bar
